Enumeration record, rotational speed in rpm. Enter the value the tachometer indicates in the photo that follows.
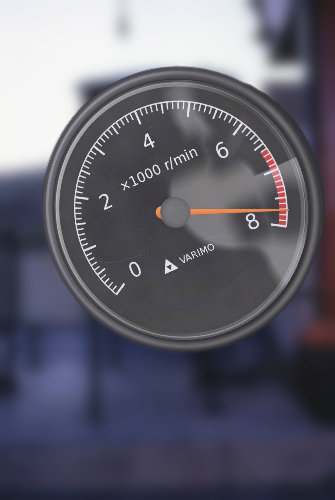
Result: 7700 rpm
